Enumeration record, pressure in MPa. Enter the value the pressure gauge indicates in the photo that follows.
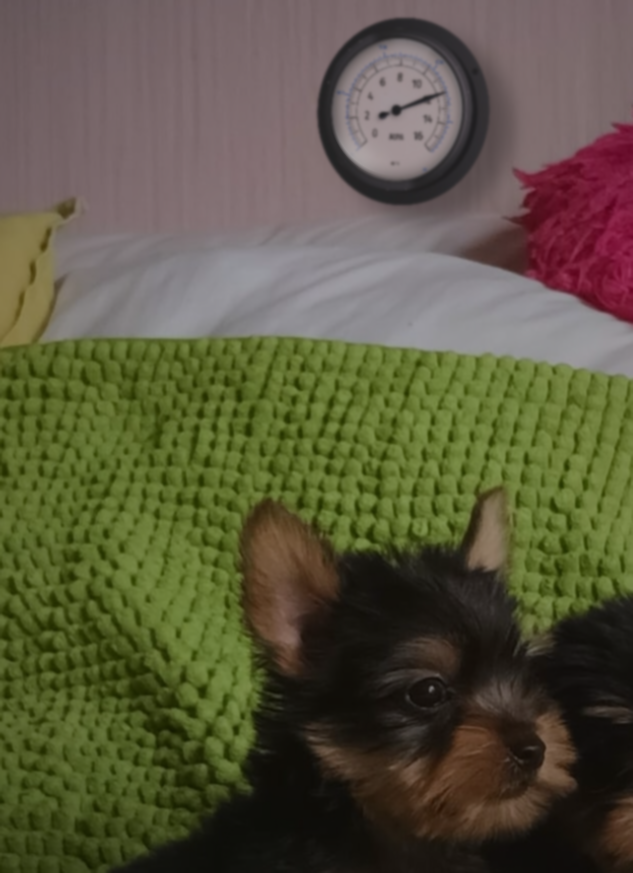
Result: 12 MPa
